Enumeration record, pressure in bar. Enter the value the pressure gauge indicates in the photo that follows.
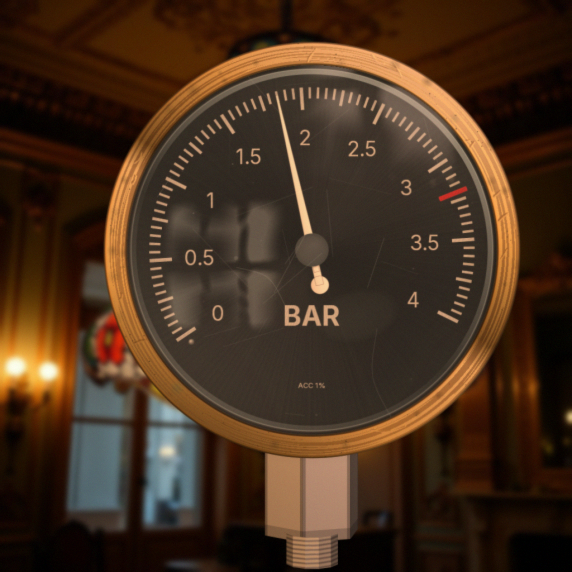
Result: 1.85 bar
